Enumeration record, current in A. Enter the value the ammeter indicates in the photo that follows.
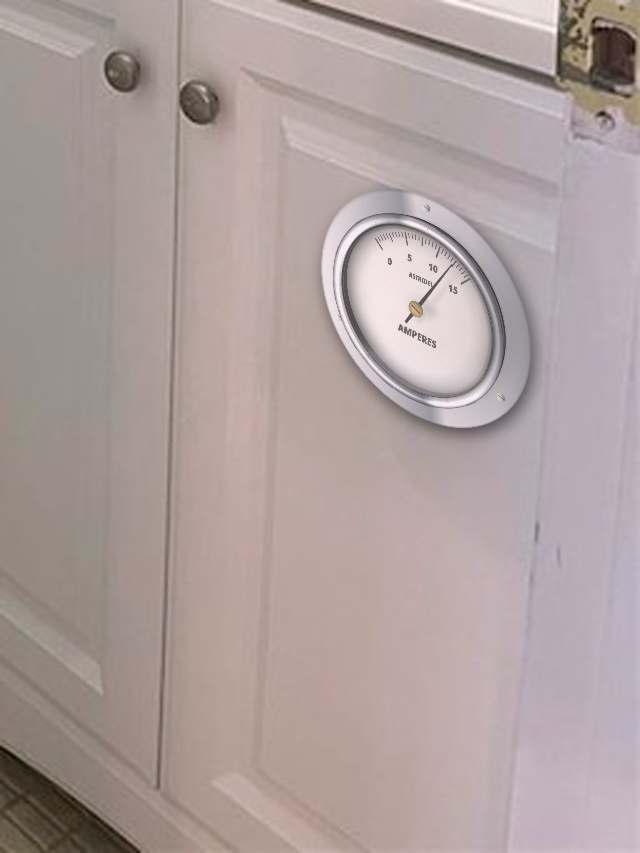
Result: 12.5 A
